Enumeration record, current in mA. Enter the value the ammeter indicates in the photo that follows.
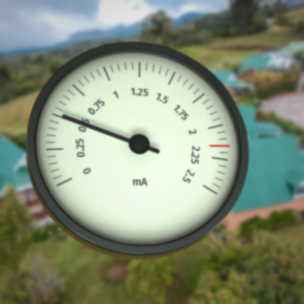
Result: 0.5 mA
